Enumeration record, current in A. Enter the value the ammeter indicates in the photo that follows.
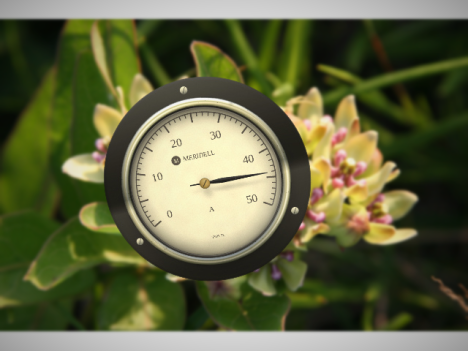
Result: 44 A
